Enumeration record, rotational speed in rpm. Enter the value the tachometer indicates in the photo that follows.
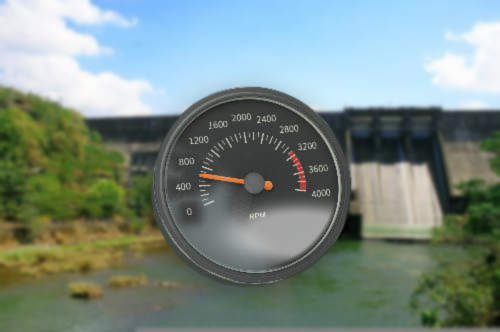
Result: 600 rpm
